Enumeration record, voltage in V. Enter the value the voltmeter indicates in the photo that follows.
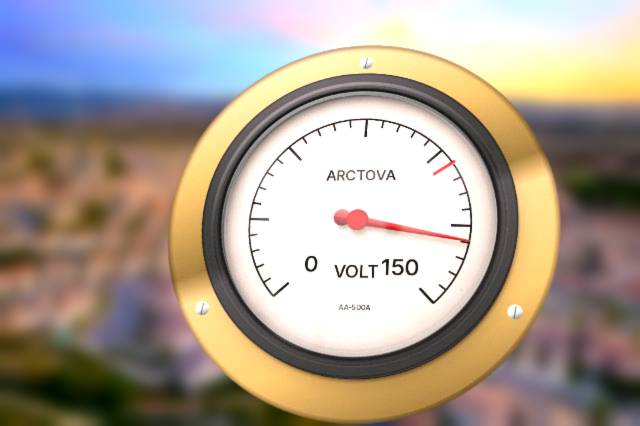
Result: 130 V
